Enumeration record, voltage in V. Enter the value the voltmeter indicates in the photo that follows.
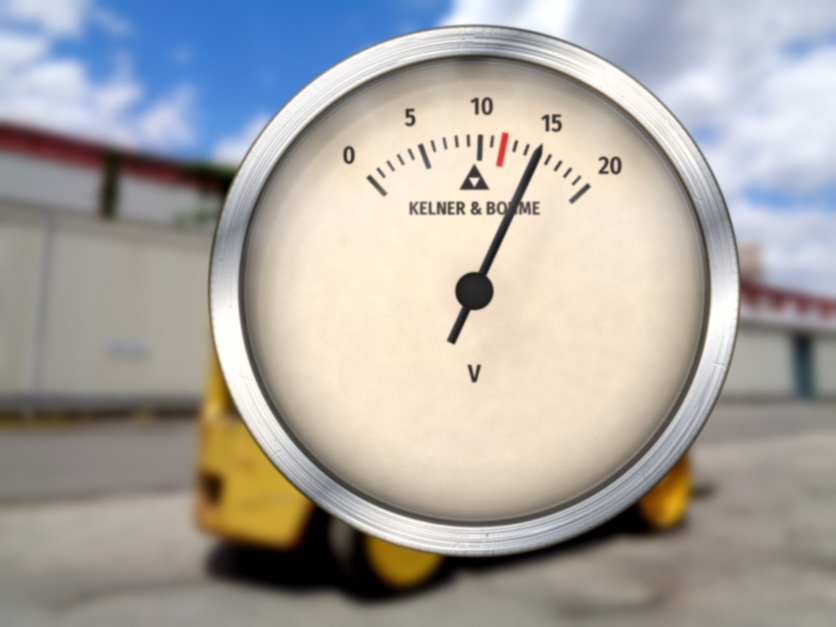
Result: 15 V
